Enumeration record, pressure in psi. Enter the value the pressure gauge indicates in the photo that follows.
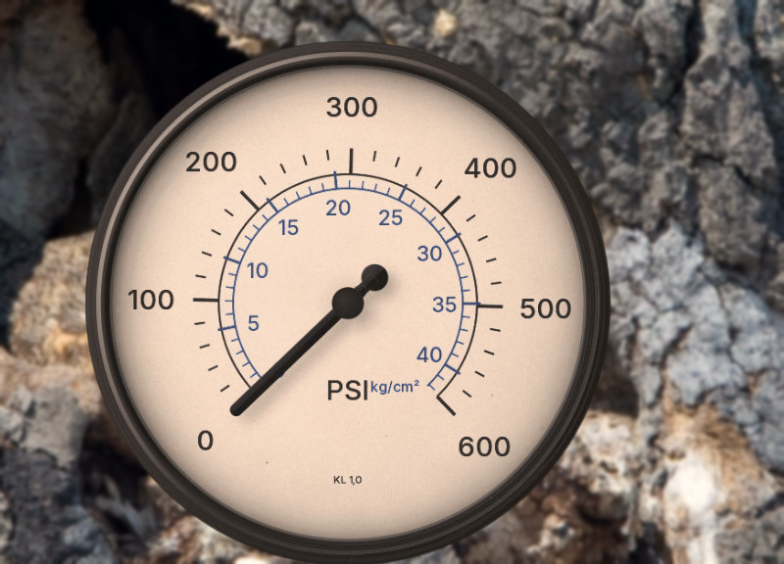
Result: 0 psi
